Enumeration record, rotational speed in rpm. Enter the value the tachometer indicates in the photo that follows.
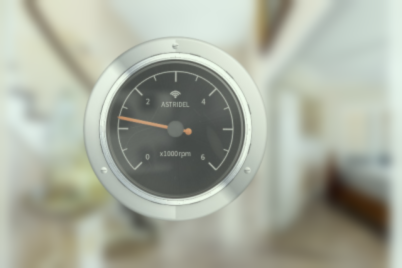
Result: 1250 rpm
